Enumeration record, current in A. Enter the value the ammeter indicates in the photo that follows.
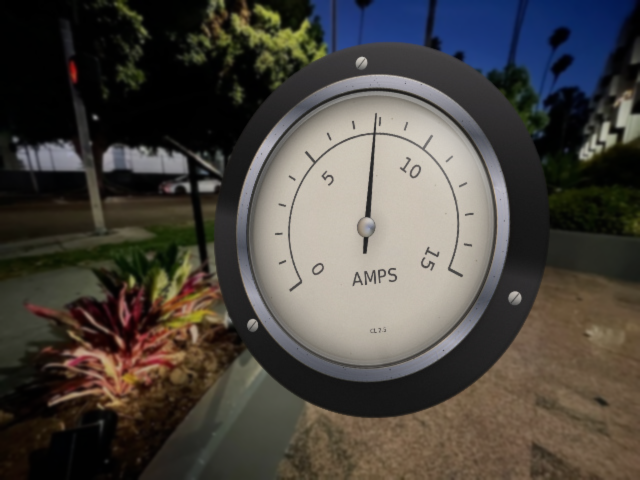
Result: 8 A
